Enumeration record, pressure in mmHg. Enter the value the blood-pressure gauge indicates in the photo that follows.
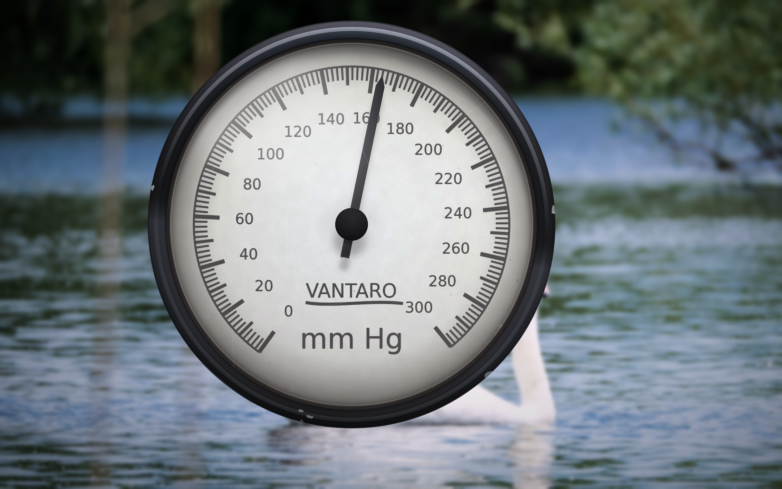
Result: 164 mmHg
